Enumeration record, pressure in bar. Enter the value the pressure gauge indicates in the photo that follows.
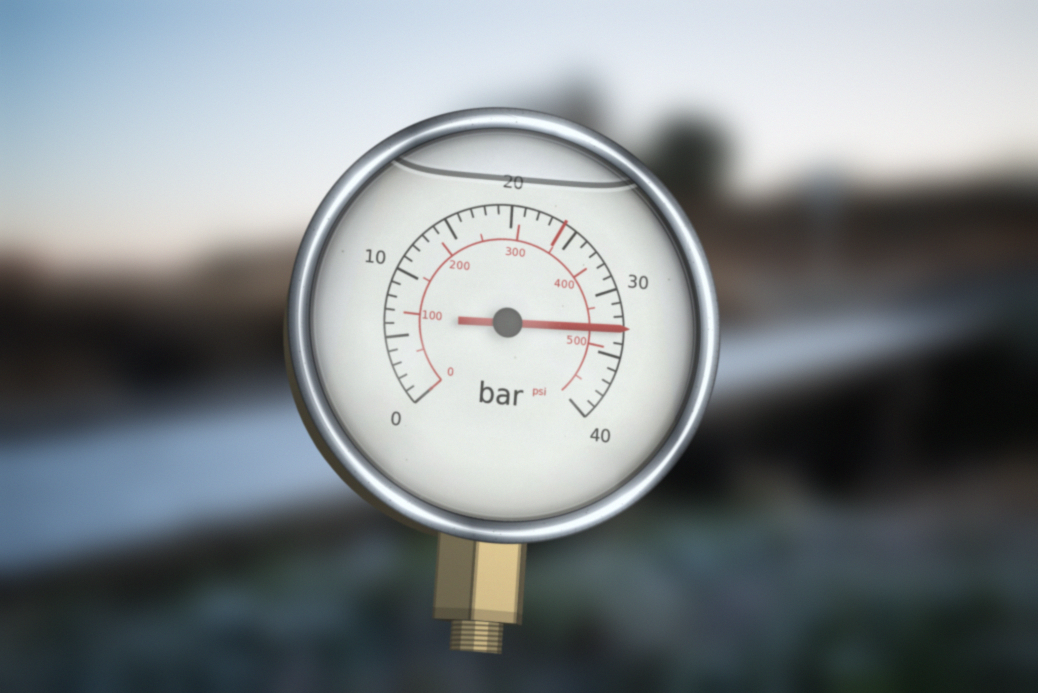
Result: 33 bar
